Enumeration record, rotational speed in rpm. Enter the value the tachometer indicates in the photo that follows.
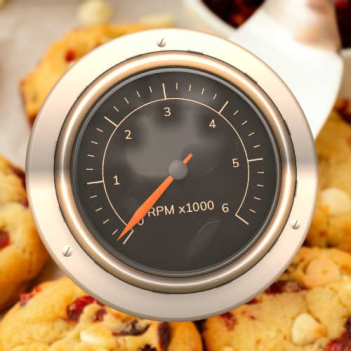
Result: 100 rpm
